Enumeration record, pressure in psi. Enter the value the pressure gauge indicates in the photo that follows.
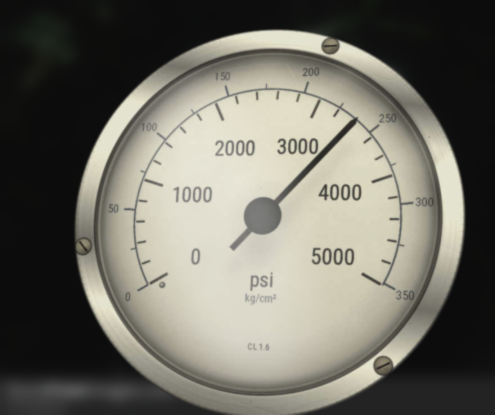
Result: 3400 psi
